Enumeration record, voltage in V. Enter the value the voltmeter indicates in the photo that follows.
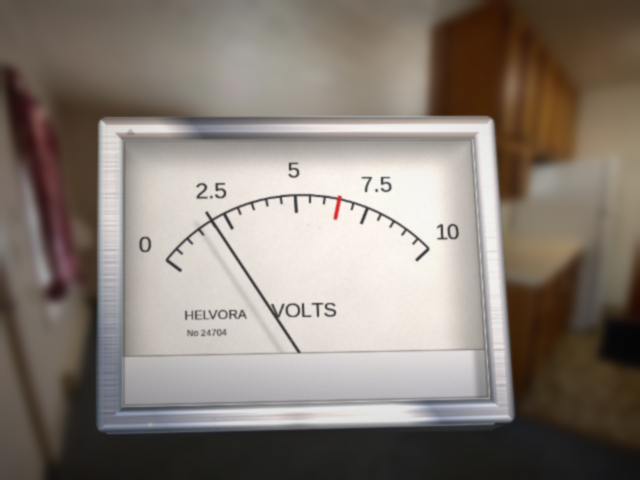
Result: 2 V
